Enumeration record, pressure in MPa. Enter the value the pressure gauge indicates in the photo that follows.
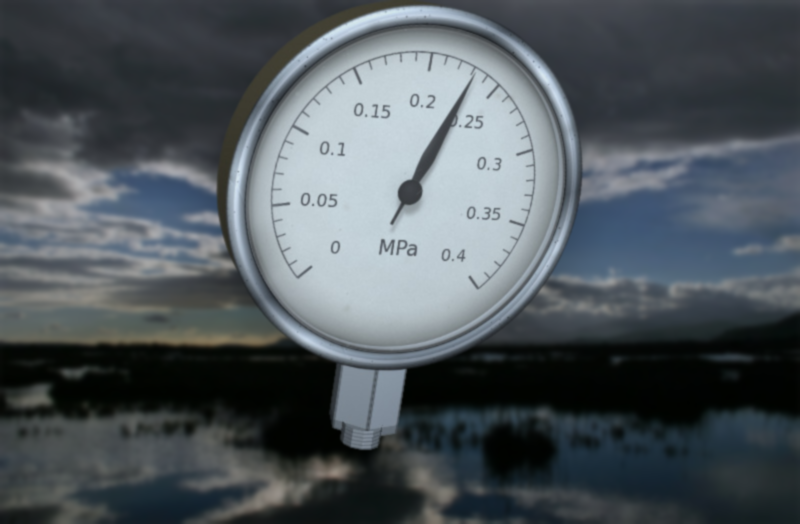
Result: 0.23 MPa
